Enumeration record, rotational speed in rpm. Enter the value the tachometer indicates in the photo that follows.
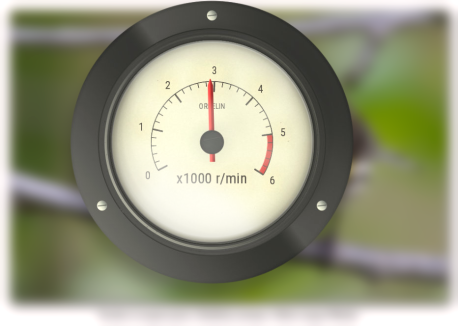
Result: 2900 rpm
